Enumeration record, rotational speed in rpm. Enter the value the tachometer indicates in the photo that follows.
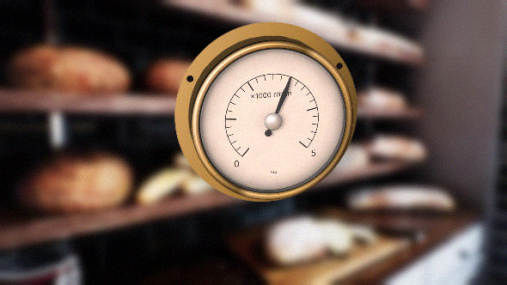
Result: 3000 rpm
